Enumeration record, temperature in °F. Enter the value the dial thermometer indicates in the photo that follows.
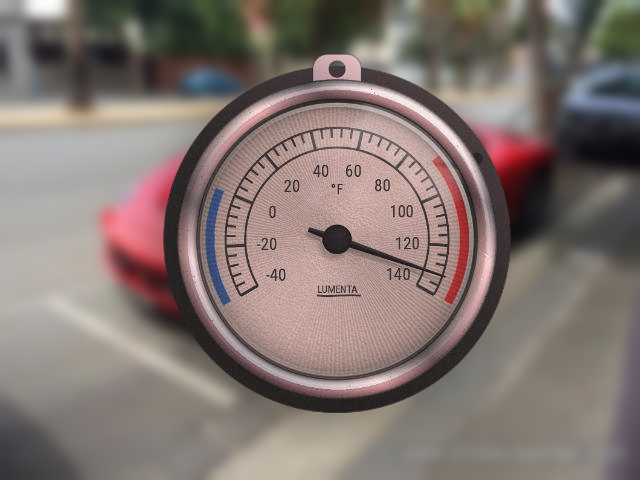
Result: 132 °F
